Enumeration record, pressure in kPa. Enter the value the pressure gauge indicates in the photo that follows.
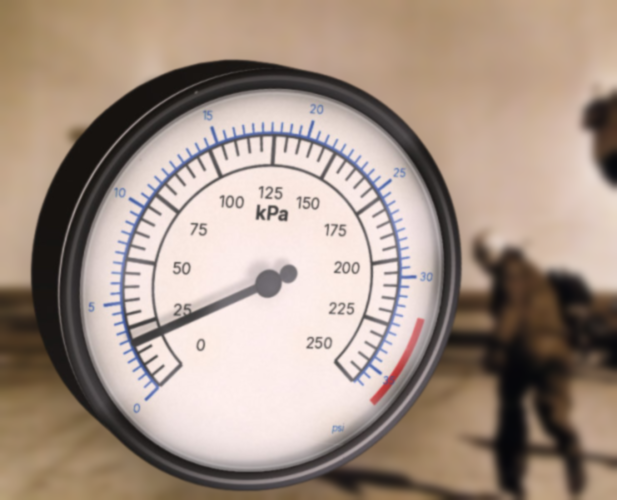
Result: 20 kPa
